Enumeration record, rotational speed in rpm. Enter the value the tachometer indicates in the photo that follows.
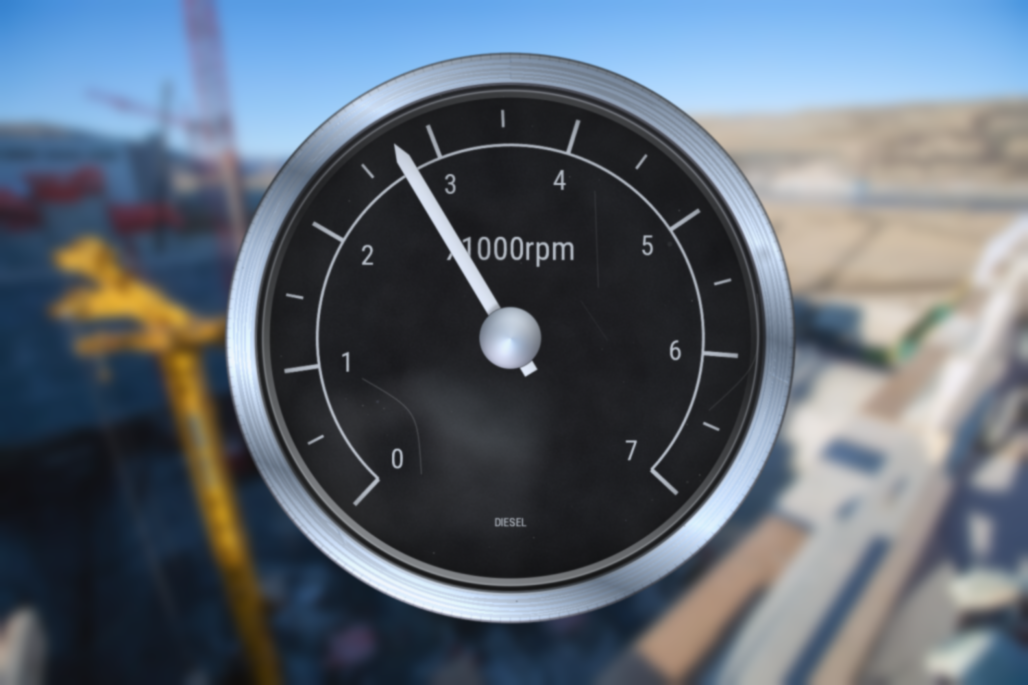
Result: 2750 rpm
